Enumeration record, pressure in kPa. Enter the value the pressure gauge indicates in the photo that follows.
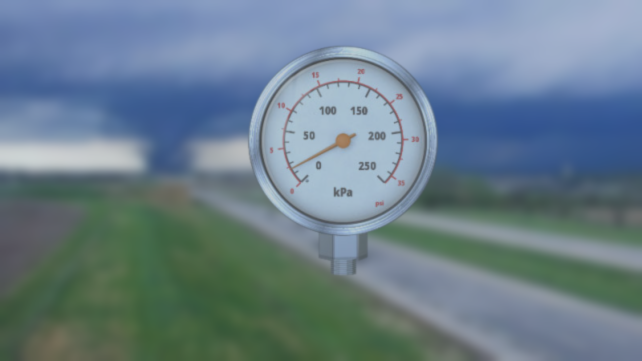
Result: 15 kPa
